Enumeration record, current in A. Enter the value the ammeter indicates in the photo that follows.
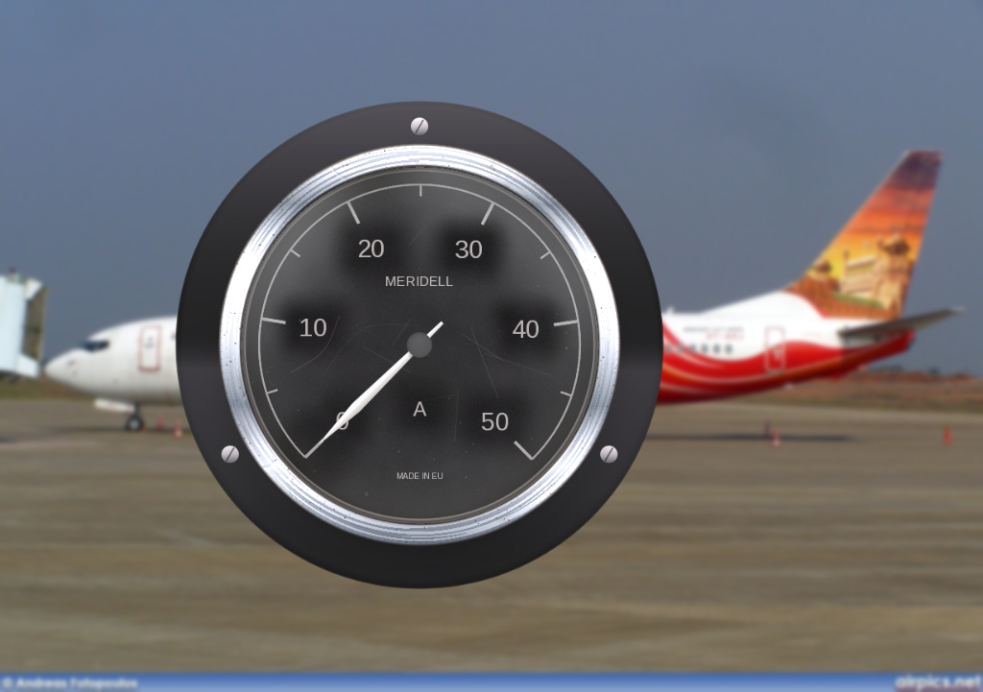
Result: 0 A
